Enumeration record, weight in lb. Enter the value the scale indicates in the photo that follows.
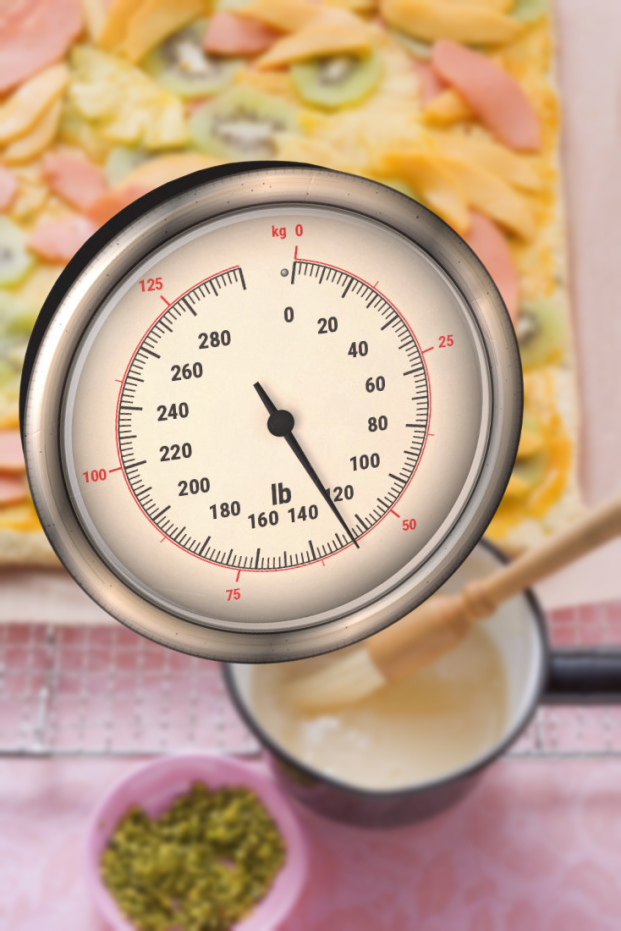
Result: 126 lb
